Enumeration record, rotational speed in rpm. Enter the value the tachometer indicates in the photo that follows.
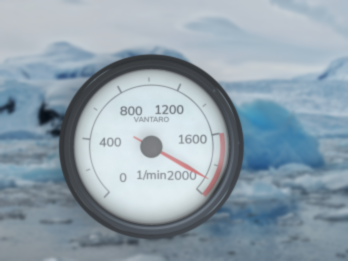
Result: 1900 rpm
